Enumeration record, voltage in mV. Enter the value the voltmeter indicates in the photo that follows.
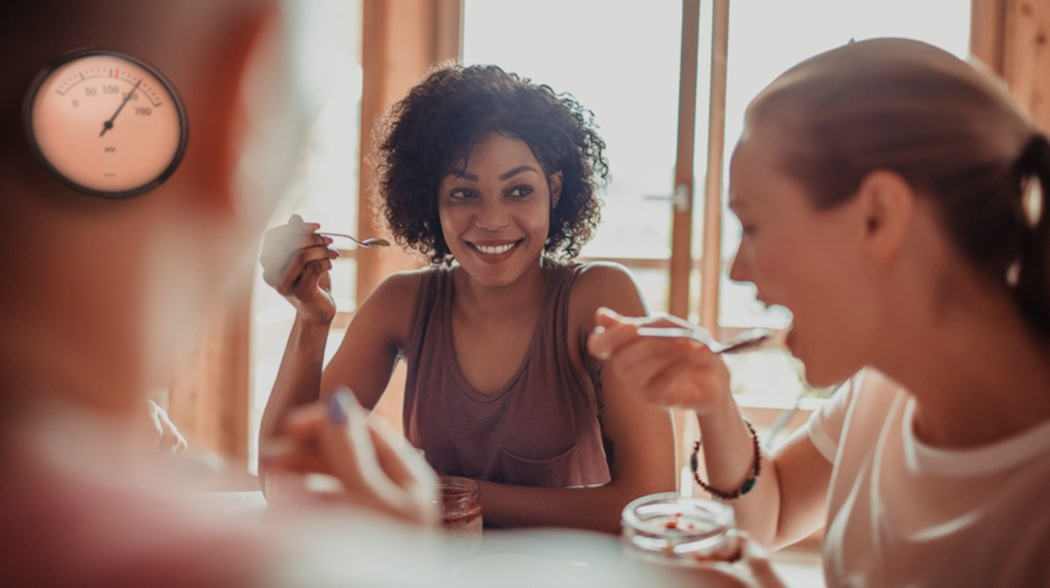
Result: 150 mV
